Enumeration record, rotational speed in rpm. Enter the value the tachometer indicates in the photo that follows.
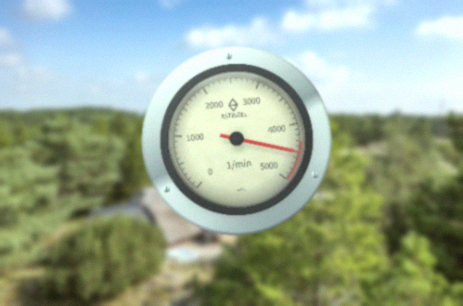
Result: 4500 rpm
